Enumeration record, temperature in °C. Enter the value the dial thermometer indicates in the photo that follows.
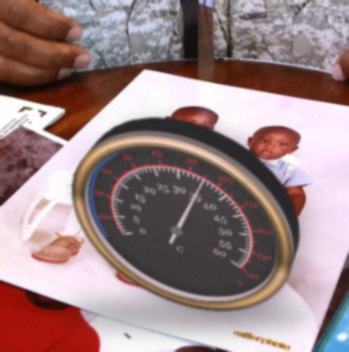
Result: 35 °C
